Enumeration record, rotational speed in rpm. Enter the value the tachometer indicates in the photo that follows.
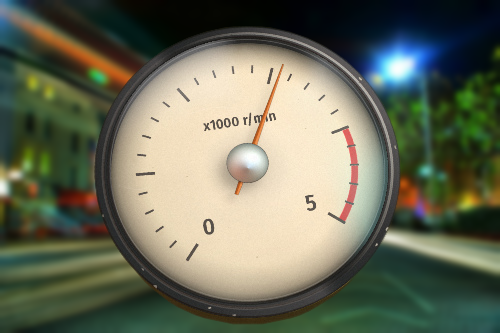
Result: 3100 rpm
